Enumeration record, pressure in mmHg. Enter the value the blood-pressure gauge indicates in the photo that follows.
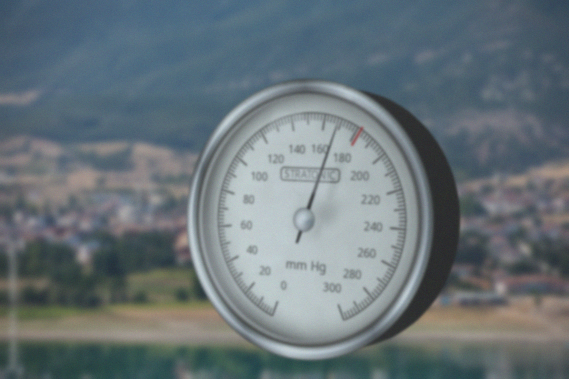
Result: 170 mmHg
